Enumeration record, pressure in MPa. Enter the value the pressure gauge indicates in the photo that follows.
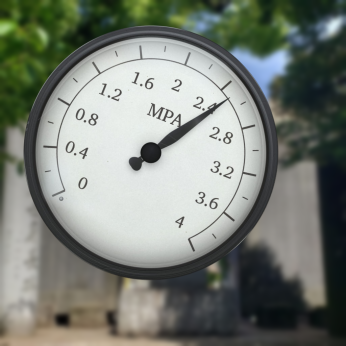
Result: 2.5 MPa
